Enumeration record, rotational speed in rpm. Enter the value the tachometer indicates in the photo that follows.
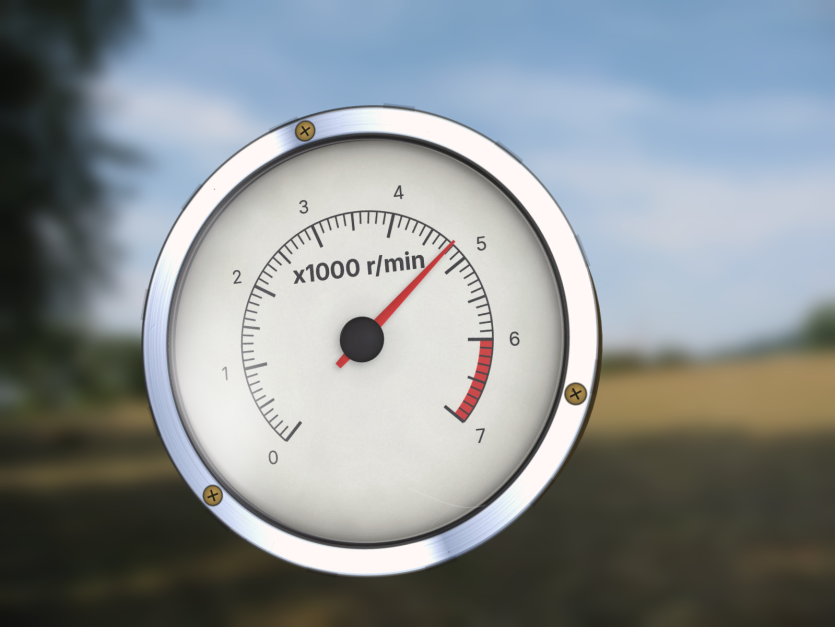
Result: 4800 rpm
